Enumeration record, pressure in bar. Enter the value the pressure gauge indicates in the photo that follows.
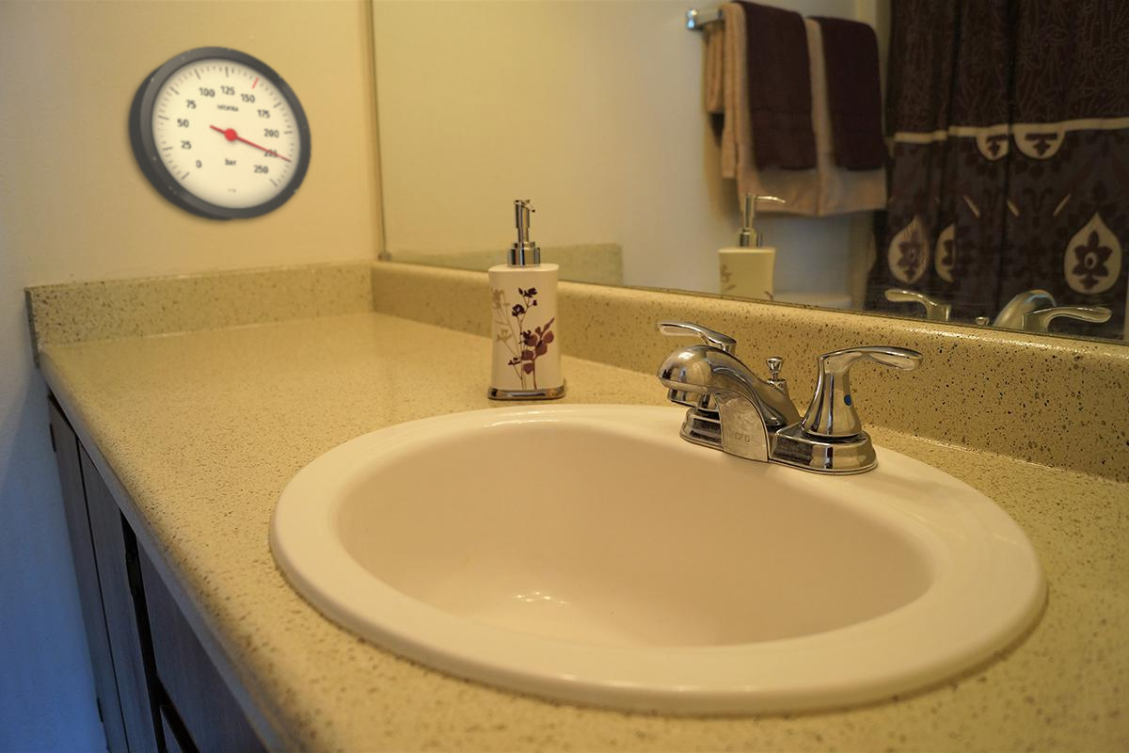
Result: 225 bar
